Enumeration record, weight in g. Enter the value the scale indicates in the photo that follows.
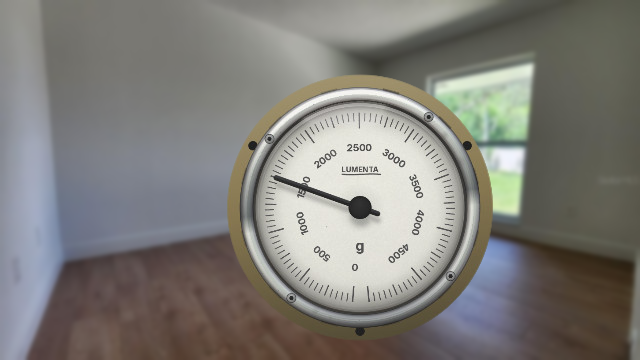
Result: 1500 g
